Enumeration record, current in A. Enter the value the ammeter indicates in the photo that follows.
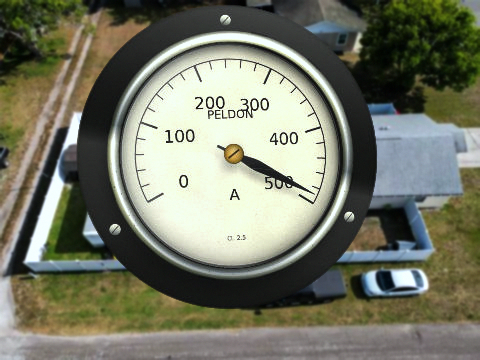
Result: 490 A
